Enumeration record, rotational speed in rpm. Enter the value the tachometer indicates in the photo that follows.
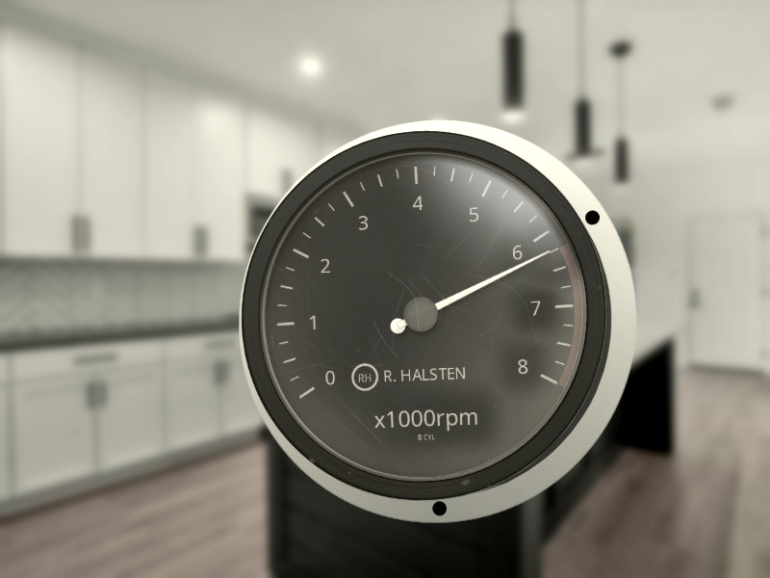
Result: 6250 rpm
